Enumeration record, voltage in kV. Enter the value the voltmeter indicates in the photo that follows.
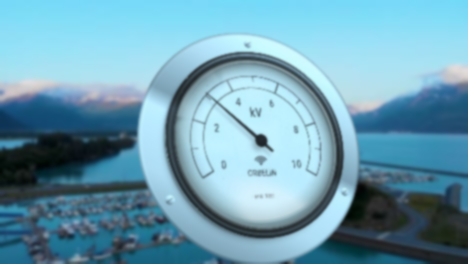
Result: 3 kV
